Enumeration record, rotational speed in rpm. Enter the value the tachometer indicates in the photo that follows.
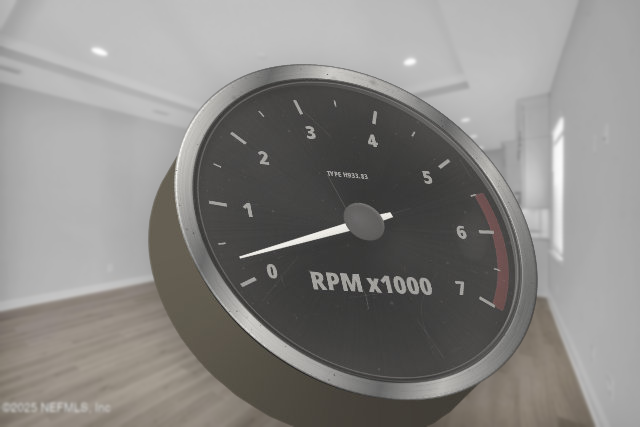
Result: 250 rpm
